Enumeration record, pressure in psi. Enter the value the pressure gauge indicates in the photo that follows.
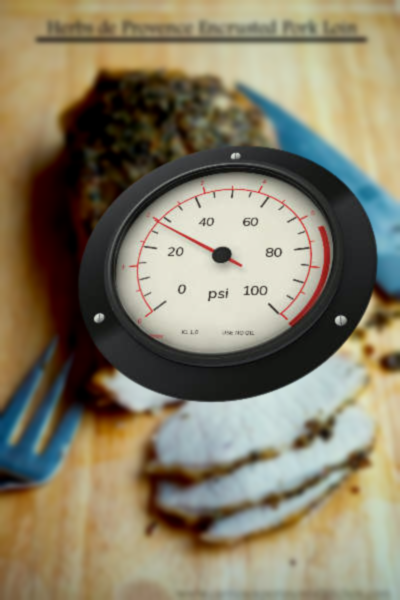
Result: 27.5 psi
